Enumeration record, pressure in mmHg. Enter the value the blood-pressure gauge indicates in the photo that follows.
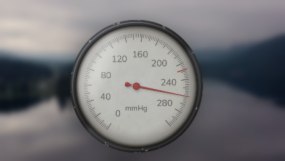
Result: 260 mmHg
